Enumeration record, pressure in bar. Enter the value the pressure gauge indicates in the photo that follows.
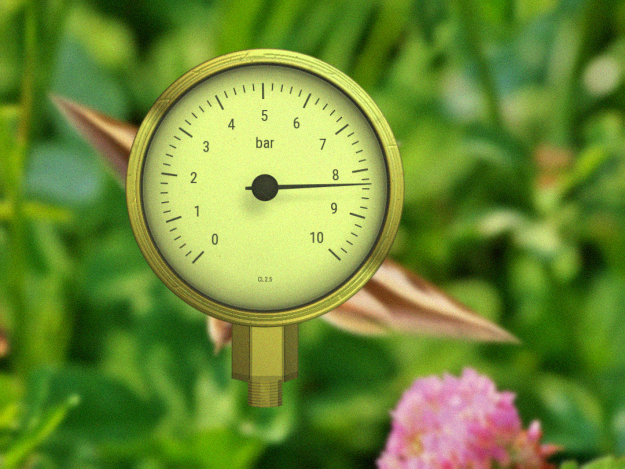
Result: 8.3 bar
